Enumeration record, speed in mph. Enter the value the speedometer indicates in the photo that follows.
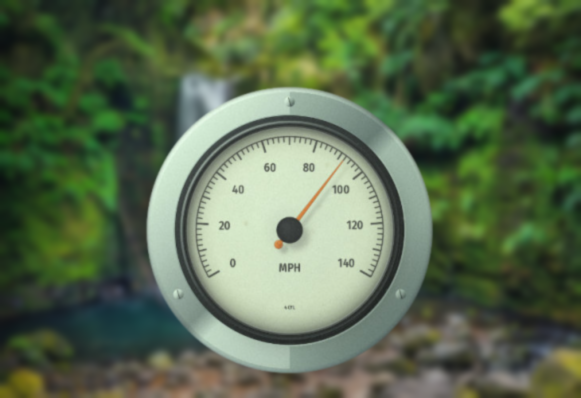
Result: 92 mph
